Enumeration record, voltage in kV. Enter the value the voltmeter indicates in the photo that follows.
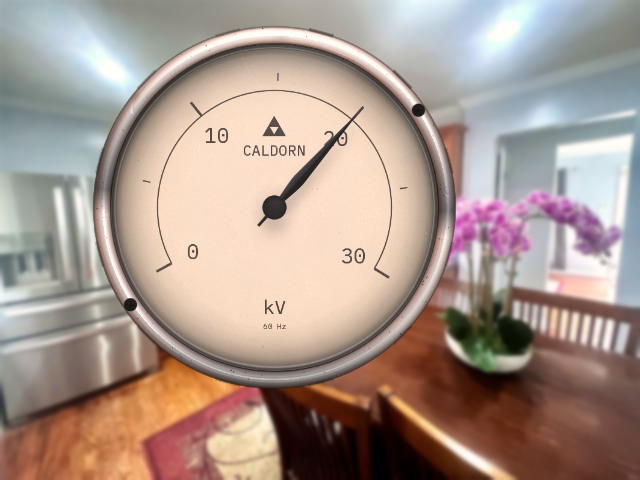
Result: 20 kV
